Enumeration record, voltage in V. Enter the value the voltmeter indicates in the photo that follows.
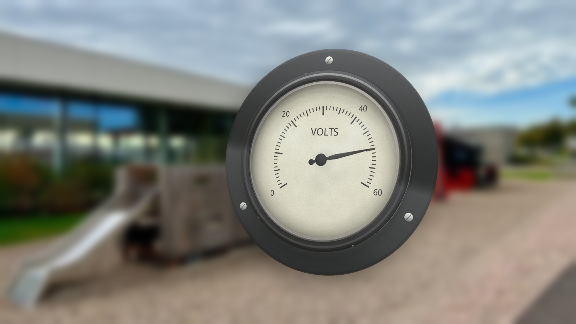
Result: 50 V
